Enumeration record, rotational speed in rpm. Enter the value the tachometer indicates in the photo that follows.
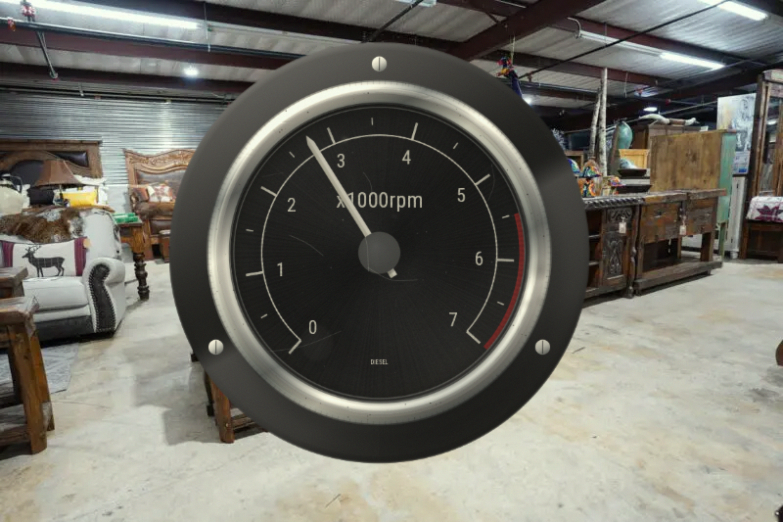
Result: 2750 rpm
